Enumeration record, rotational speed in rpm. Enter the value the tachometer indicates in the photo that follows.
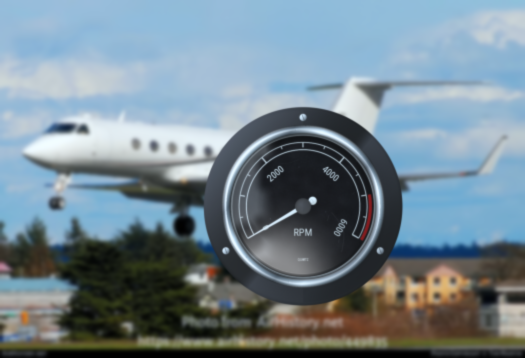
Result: 0 rpm
